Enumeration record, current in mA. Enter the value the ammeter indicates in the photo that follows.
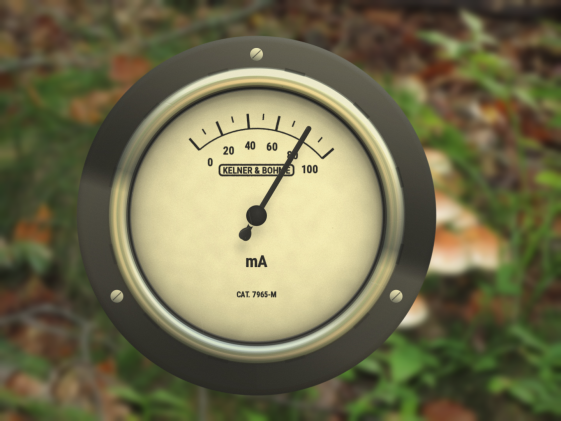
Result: 80 mA
